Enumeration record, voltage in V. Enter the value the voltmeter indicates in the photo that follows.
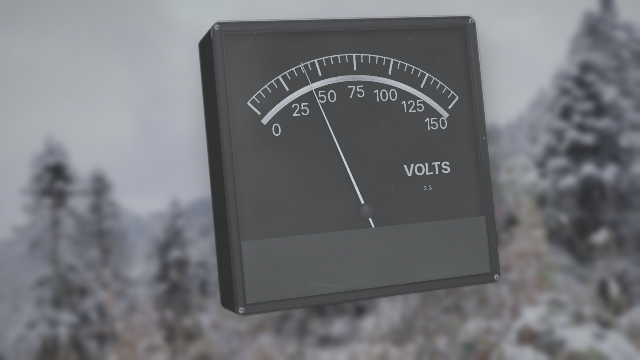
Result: 40 V
